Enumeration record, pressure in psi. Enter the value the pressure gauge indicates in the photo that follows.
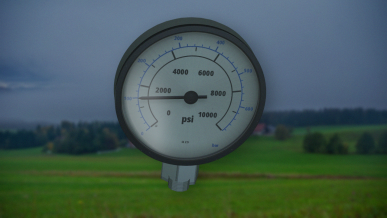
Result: 1500 psi
